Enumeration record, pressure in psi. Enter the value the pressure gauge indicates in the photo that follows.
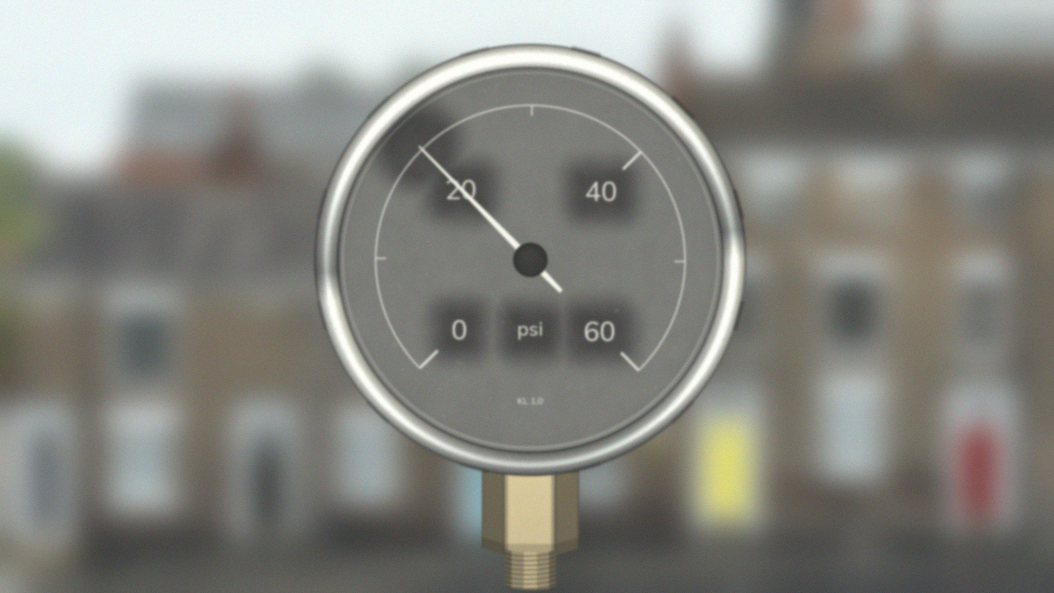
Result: 20 psi
